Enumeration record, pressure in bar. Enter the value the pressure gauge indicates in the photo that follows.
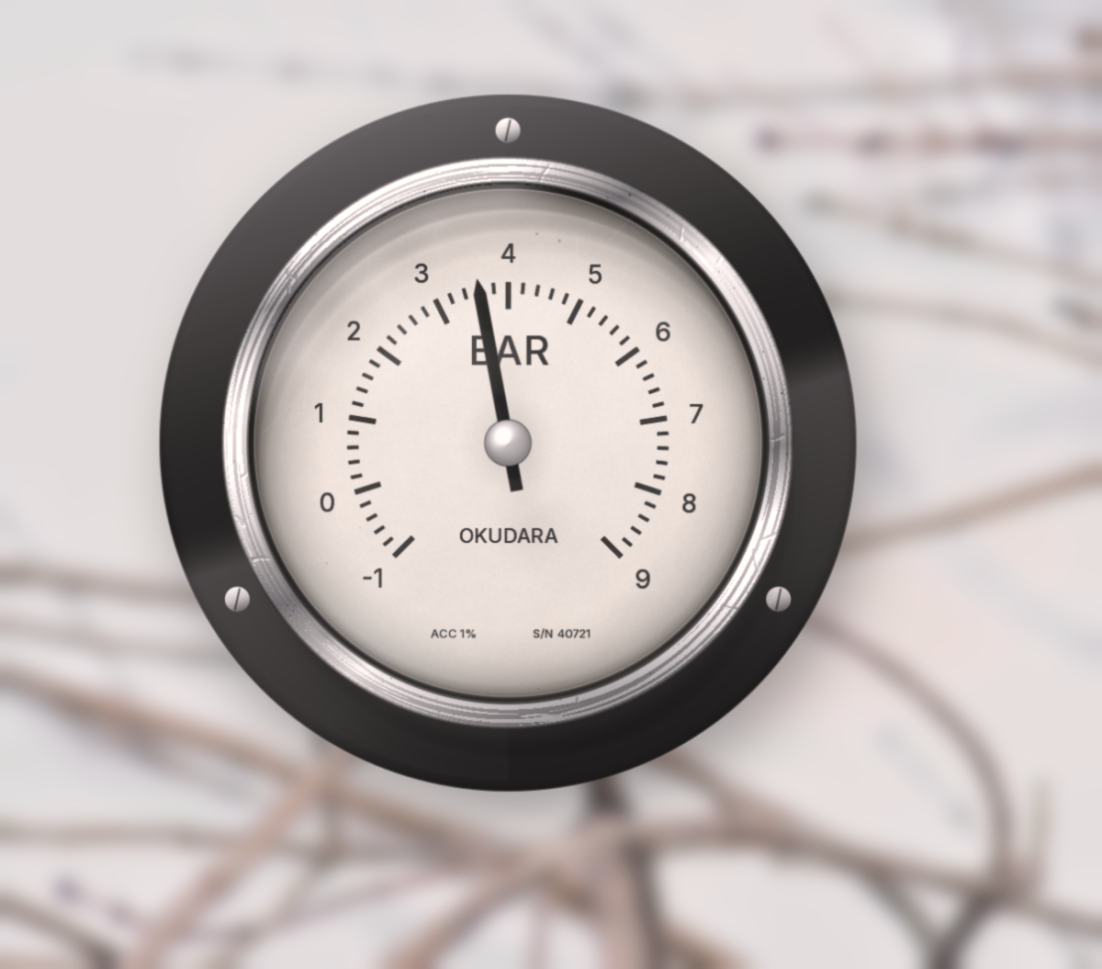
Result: 3.6 bar
